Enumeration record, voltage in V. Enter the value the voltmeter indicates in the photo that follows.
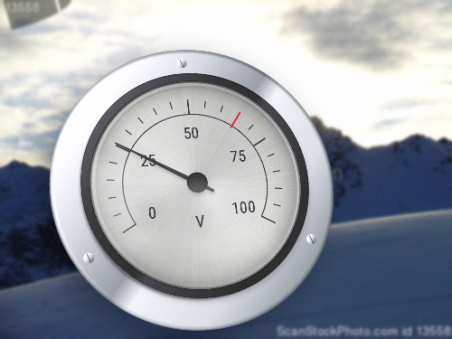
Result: 25 V
